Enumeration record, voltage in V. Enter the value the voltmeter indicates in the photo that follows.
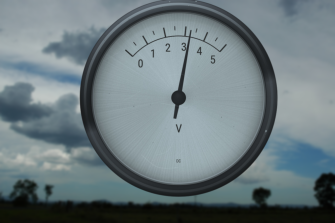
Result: 3.25 V
